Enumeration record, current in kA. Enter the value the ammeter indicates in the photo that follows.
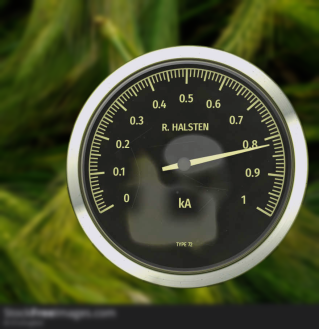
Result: 0.82 kA
